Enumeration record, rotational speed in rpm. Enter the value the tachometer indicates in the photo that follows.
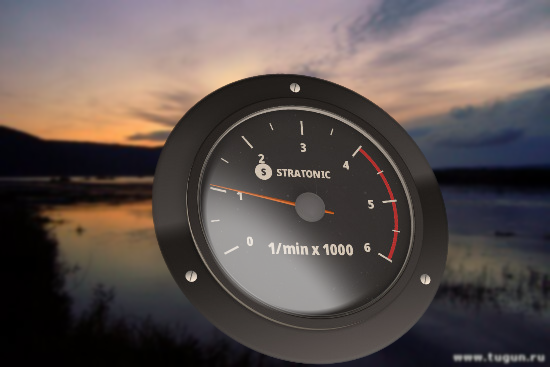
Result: 1000 rpm
